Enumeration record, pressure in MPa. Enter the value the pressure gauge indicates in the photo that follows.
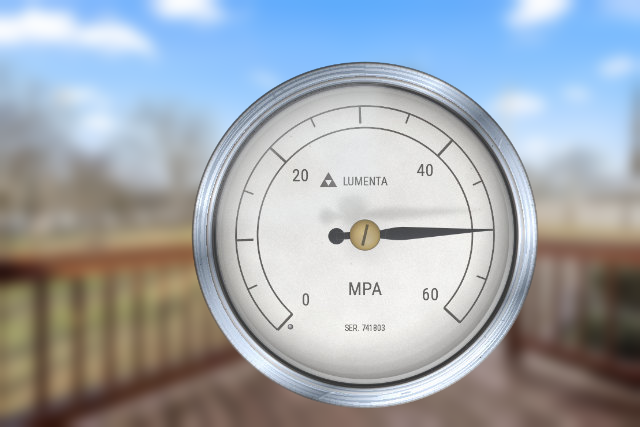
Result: 50 MPa
